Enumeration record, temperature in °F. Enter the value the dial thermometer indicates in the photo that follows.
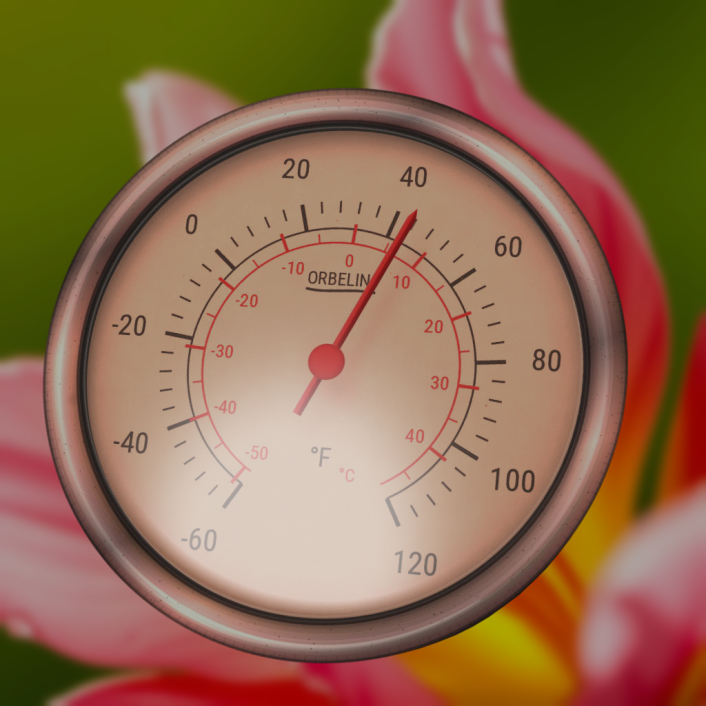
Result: 44 °F
